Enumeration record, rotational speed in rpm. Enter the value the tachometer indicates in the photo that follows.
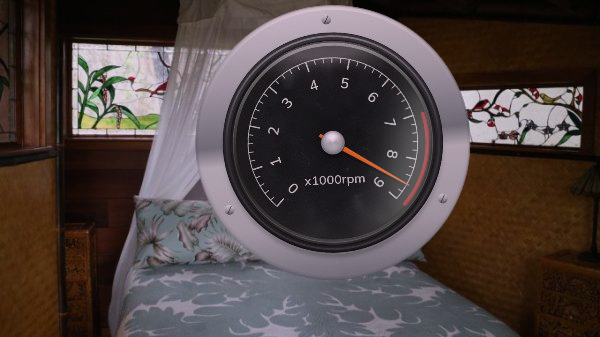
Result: 8600 rpm
